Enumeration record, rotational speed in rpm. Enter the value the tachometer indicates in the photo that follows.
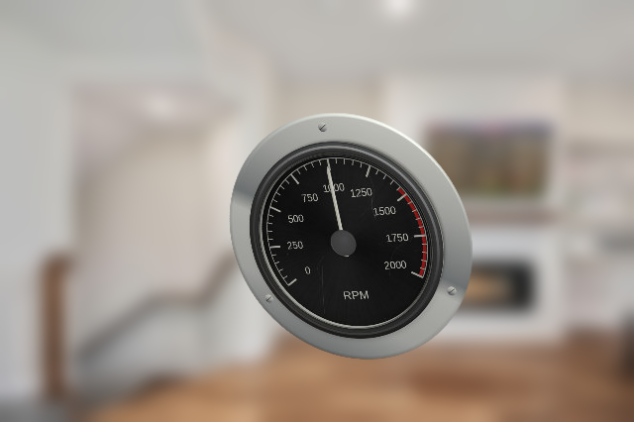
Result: 1000 rpm
